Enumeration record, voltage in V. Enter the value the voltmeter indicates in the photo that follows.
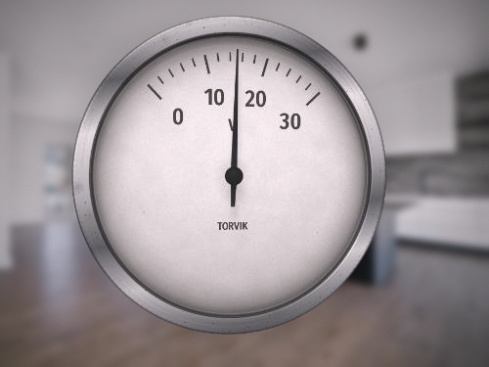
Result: 15 V
